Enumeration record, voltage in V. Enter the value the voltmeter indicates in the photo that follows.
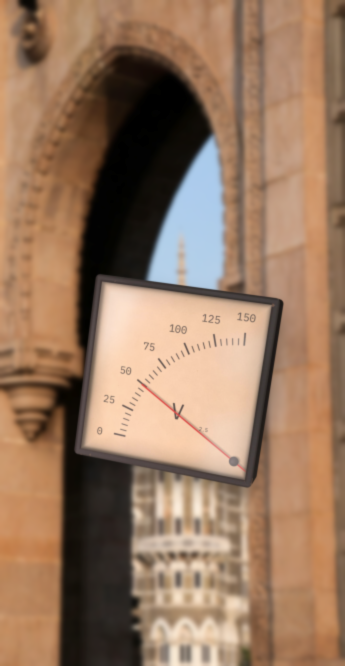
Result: 50 V
